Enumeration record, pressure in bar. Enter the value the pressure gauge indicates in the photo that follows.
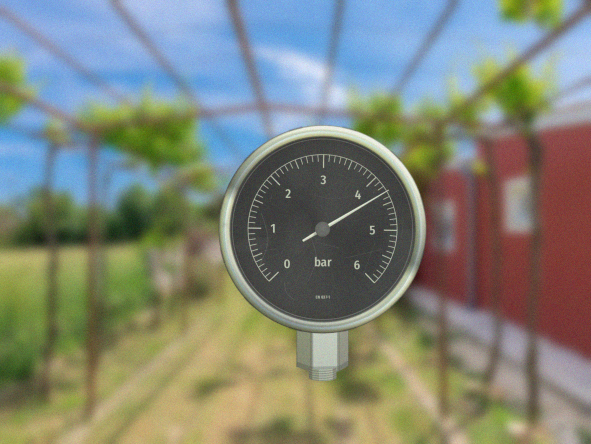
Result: 4.3 bar
